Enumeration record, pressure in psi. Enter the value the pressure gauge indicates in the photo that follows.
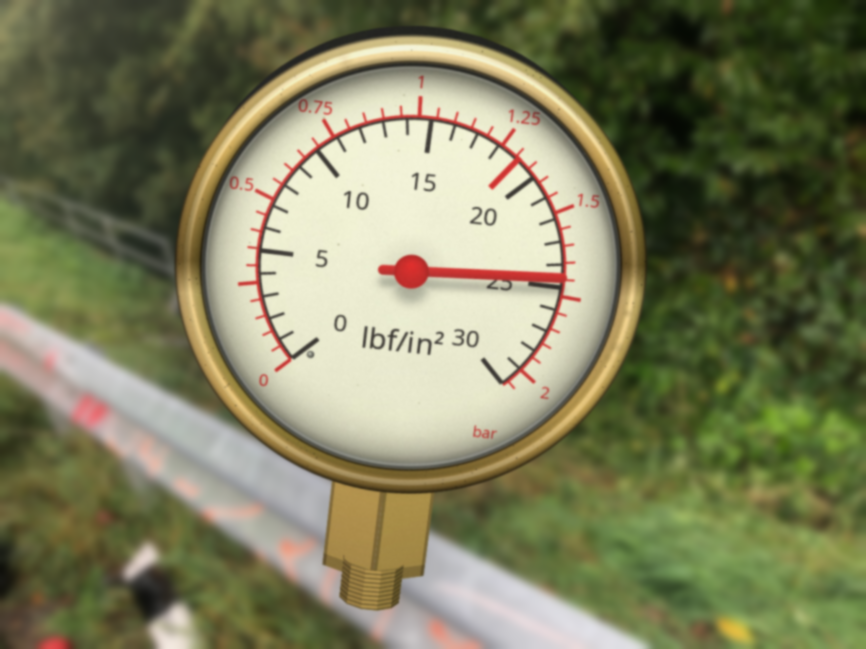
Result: 24.5 psi
